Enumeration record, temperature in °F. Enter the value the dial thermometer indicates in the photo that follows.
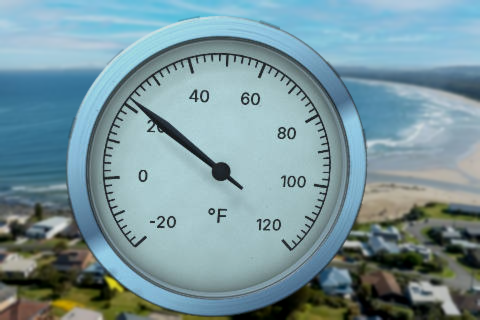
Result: 22 °F
